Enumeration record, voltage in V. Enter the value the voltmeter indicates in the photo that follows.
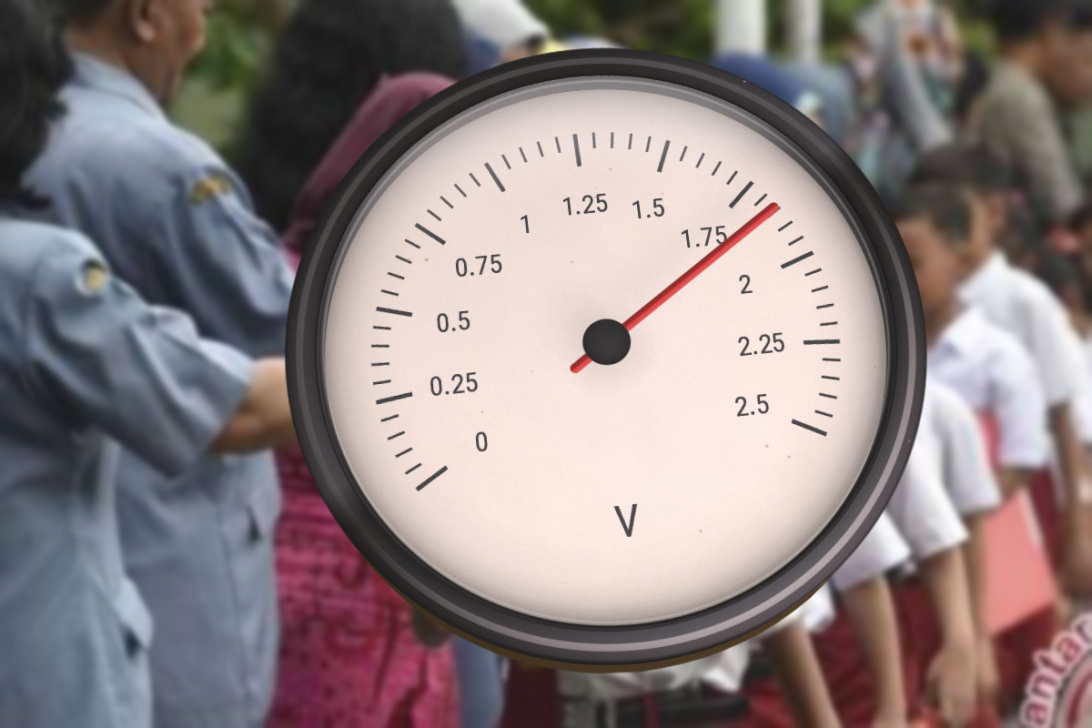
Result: 1.85 V
